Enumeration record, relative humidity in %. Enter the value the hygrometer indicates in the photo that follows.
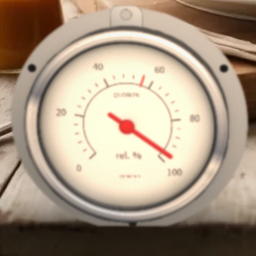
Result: 96 %
